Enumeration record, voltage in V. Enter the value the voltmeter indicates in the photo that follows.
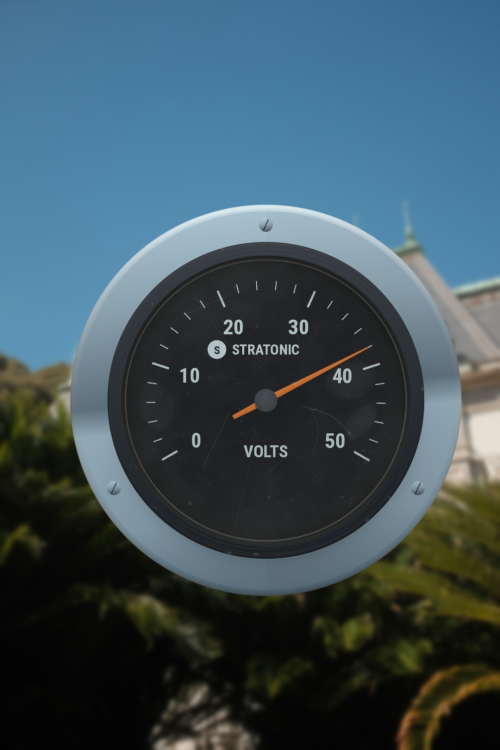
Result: 38 V
